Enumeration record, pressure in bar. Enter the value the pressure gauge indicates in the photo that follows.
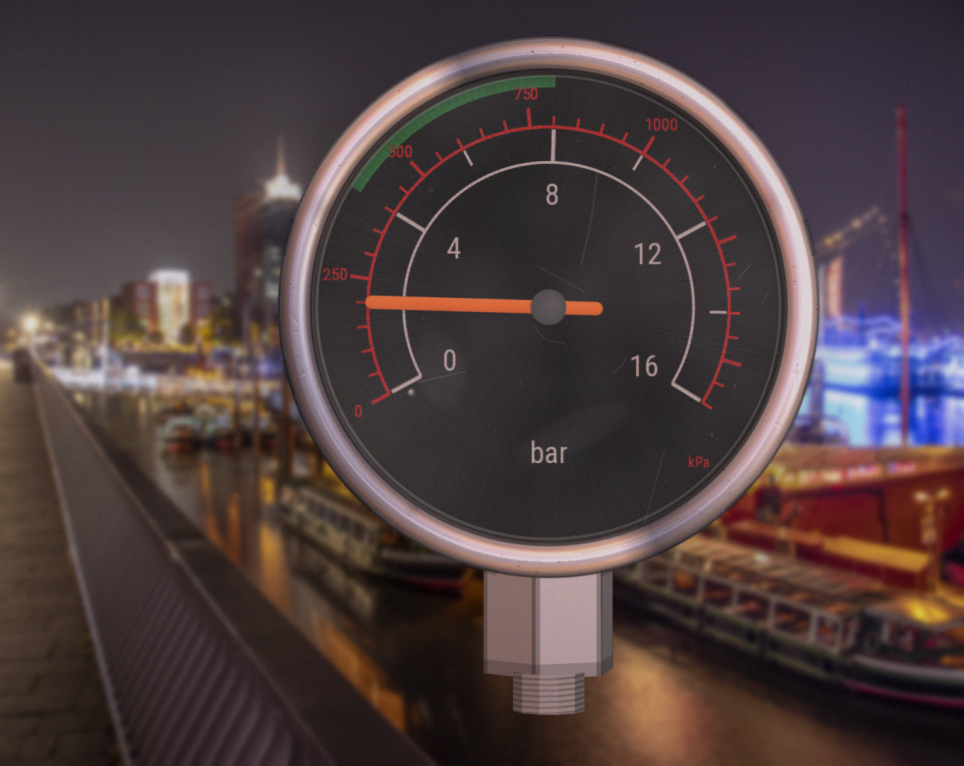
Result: 2 bar
